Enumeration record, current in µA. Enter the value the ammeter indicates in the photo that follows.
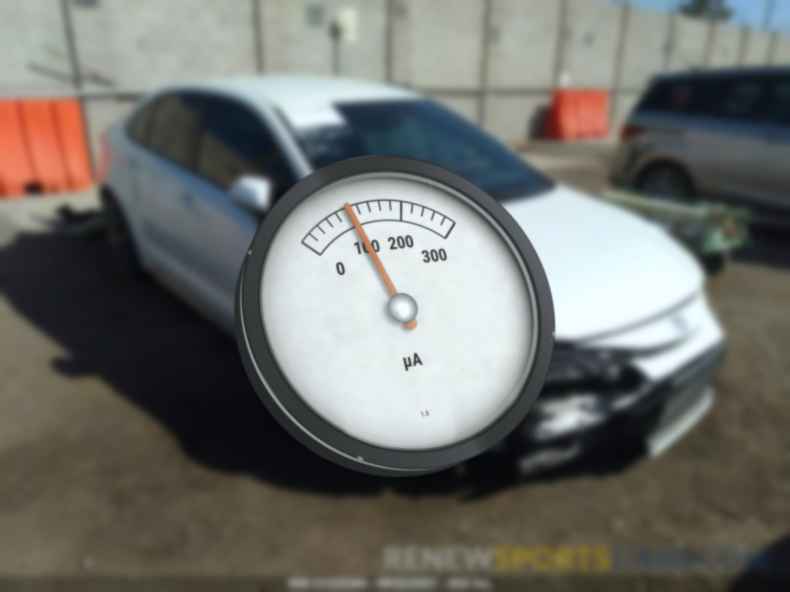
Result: 100 µA
